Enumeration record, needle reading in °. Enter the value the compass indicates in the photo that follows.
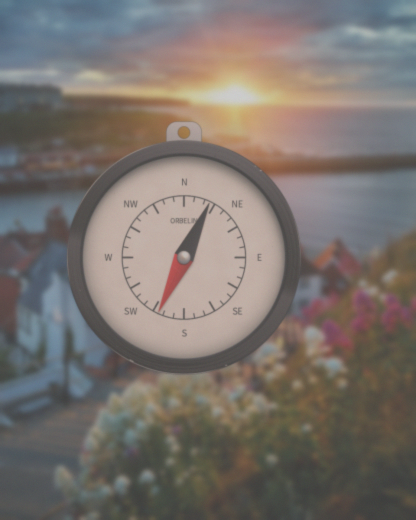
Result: 205 °
